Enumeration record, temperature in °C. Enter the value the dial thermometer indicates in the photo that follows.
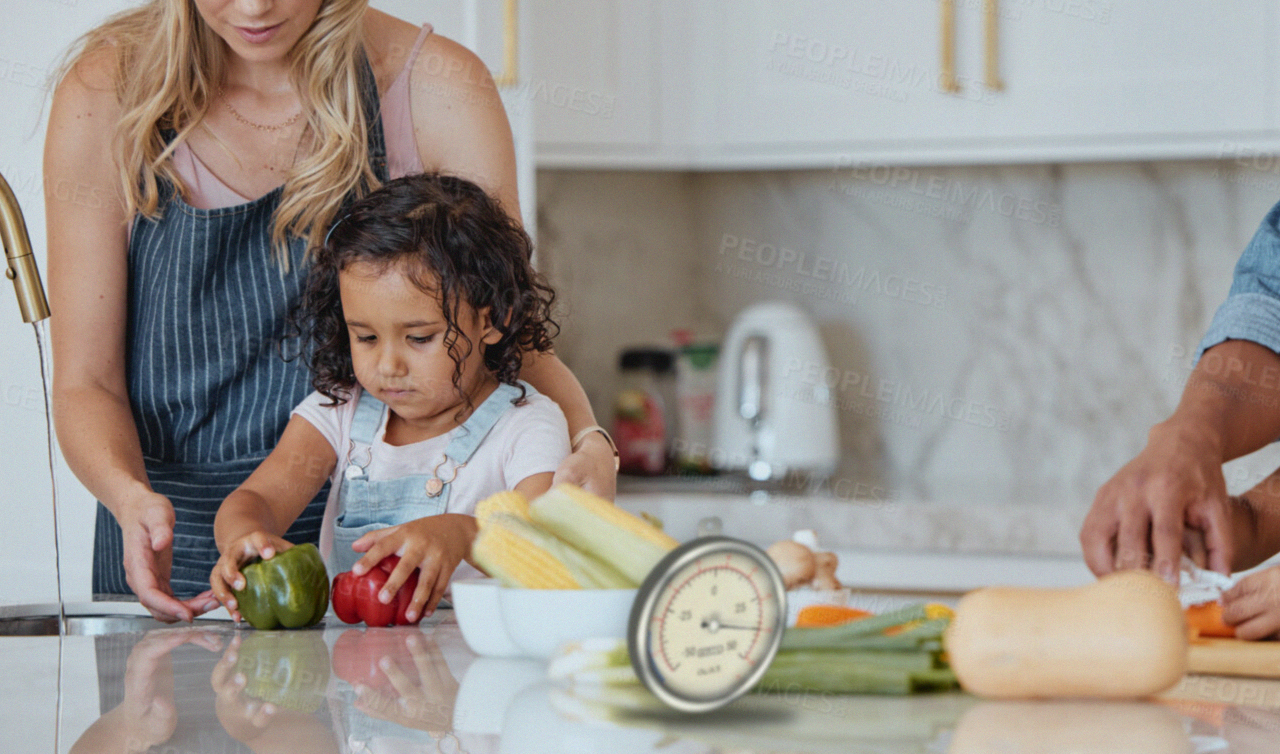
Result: 37.5 °C
